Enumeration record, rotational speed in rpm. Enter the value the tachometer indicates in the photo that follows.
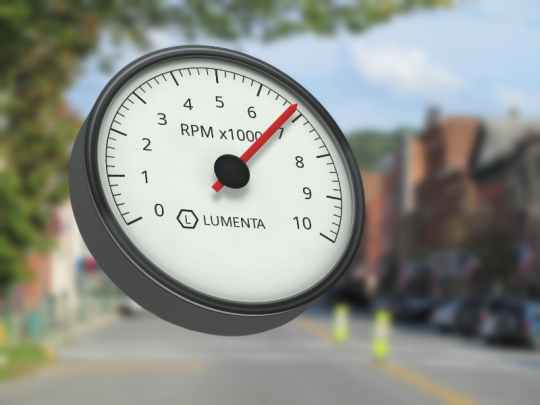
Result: 6800 rpm
